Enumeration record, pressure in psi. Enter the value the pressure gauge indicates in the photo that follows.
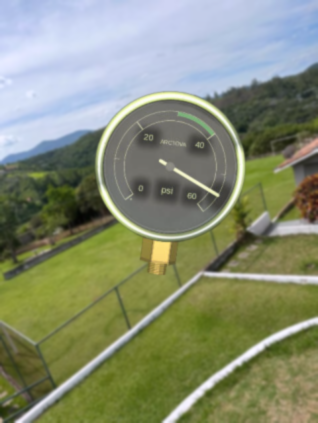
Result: 55 psi
